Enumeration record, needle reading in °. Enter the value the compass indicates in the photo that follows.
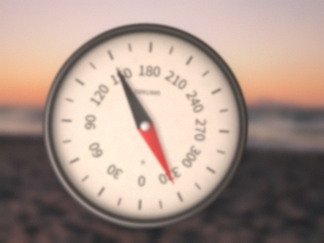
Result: 330 °
